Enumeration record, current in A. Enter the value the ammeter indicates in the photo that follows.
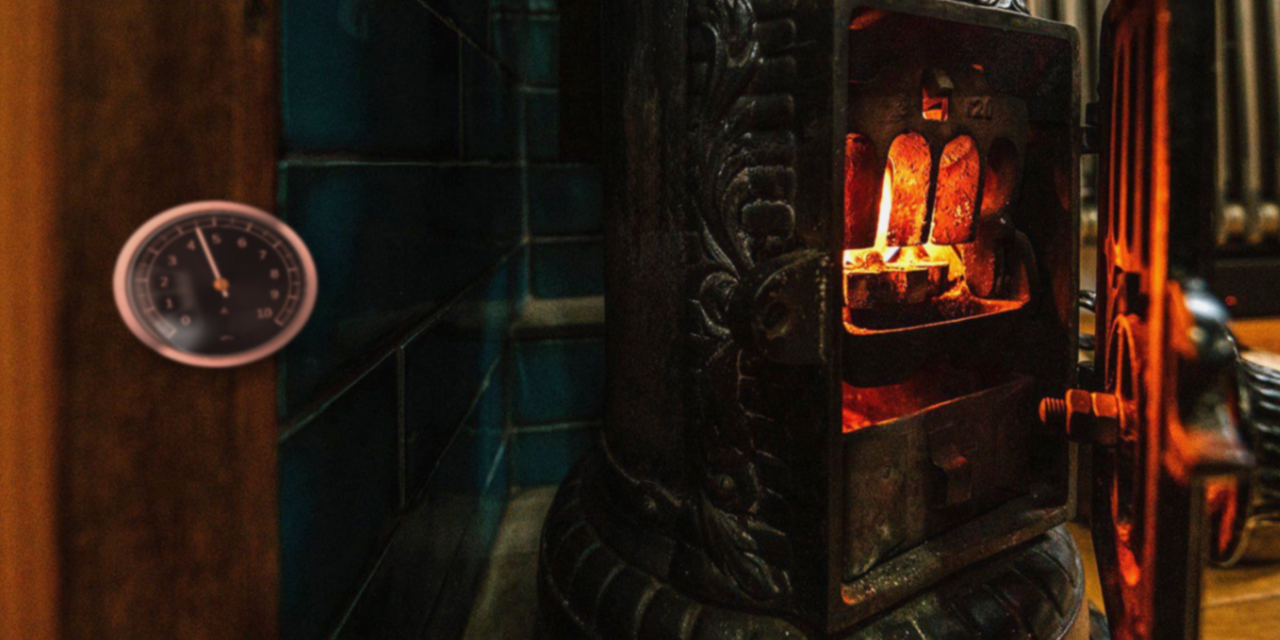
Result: 4.5 A
